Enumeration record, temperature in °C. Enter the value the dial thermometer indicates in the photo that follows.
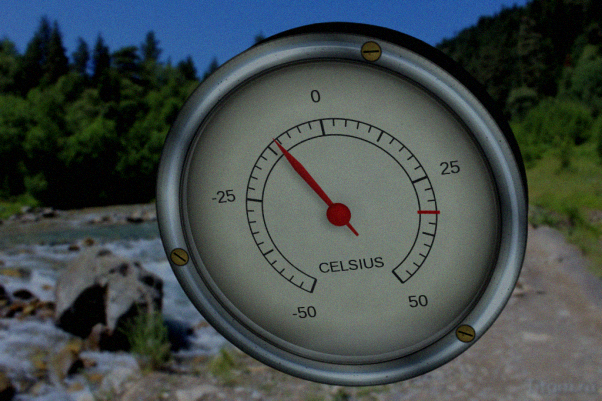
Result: -10 °C
